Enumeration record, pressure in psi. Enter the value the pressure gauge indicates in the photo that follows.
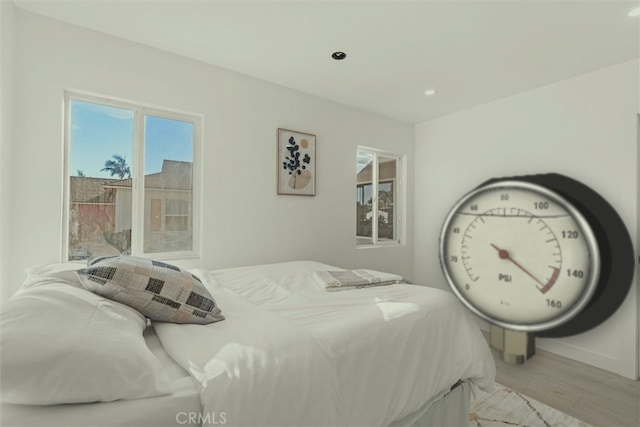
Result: 155 psi
